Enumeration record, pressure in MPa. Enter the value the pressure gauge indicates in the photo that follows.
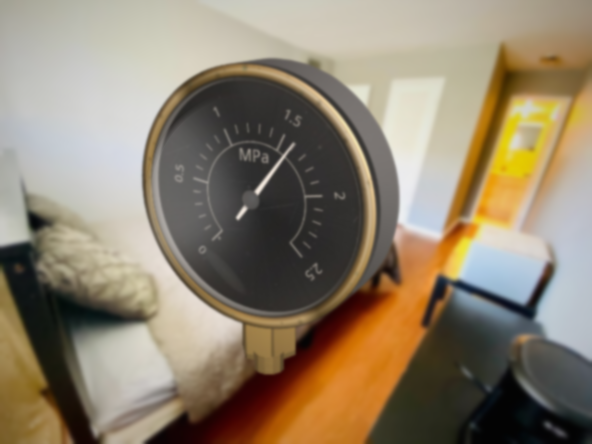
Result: 1.6 MPa
